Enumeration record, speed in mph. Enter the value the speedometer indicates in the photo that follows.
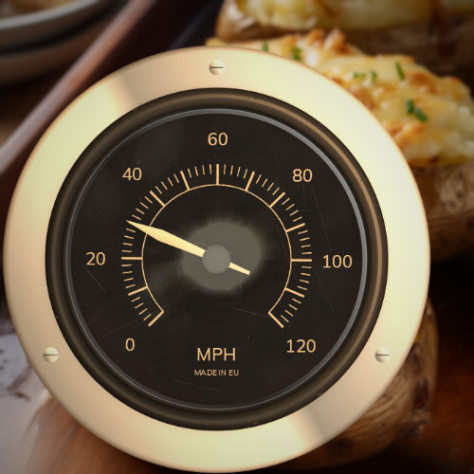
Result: 30 mph
